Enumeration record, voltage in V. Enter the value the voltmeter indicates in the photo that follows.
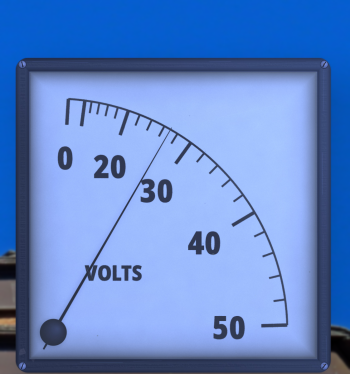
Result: 27 V
